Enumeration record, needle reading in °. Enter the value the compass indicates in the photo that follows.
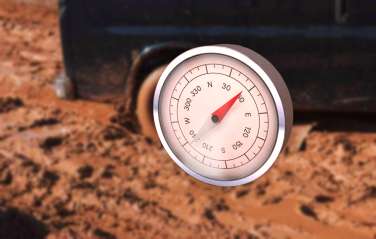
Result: 55 °
